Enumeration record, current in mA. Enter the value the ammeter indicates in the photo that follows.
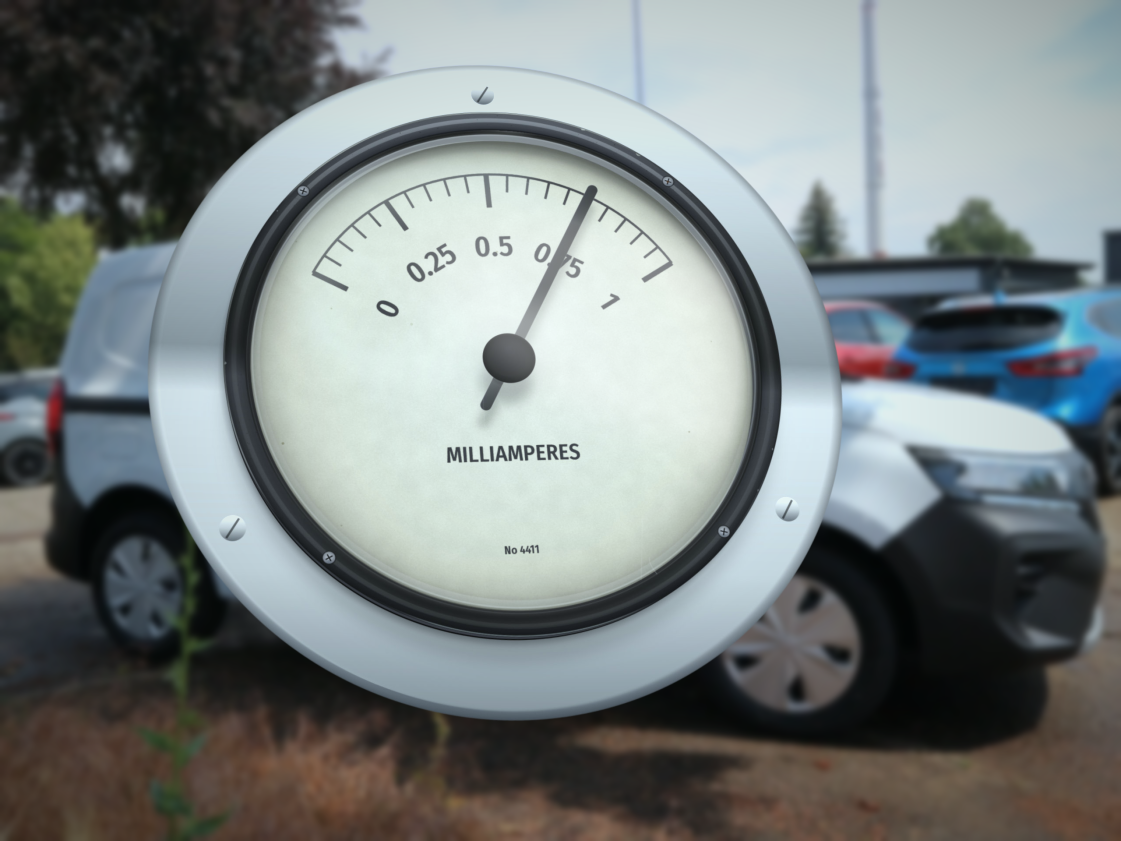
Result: 0.75 mA
